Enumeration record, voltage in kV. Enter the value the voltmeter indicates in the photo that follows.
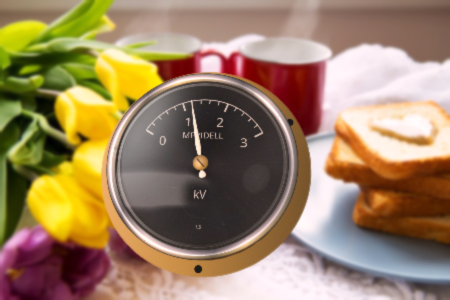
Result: 1.2 kV
